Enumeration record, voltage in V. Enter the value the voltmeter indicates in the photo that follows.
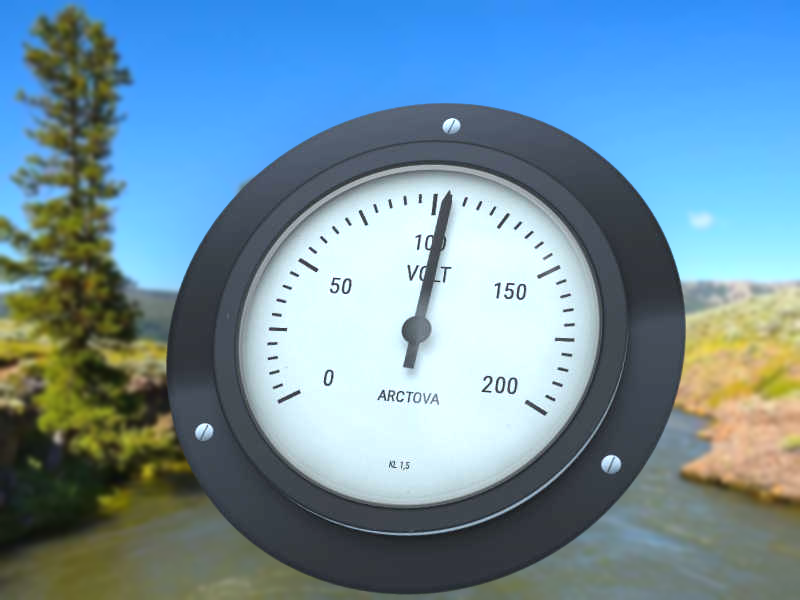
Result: 105 V
